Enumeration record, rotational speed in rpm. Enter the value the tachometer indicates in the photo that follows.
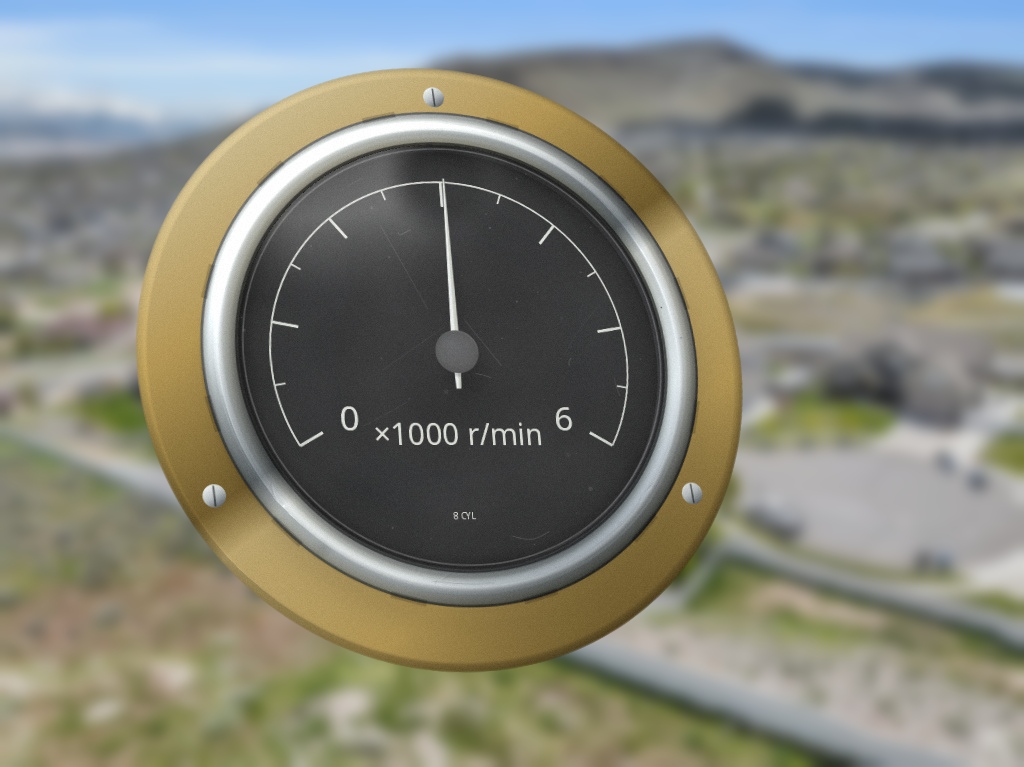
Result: 3000 rpm
